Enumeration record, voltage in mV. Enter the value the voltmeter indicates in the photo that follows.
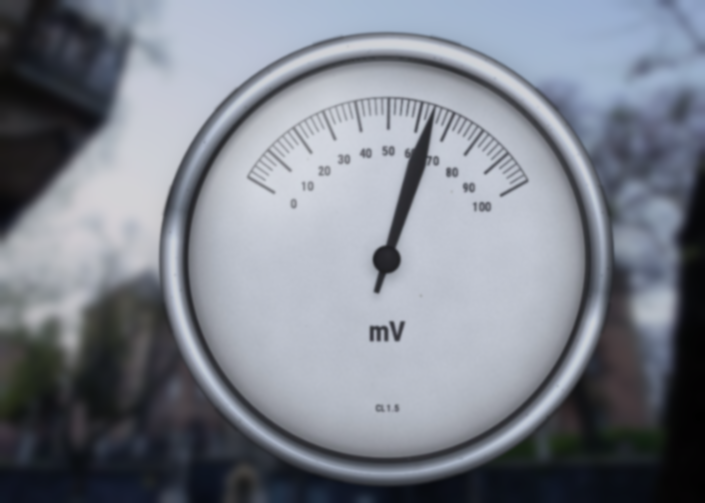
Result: 64 mV
